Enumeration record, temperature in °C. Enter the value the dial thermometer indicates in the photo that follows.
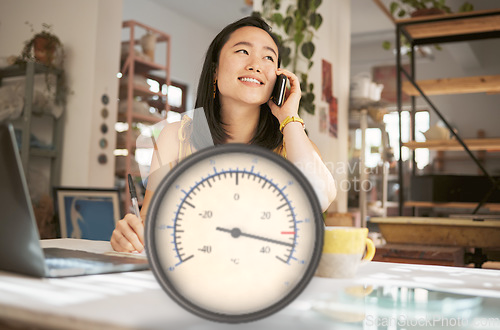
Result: 34 °C
